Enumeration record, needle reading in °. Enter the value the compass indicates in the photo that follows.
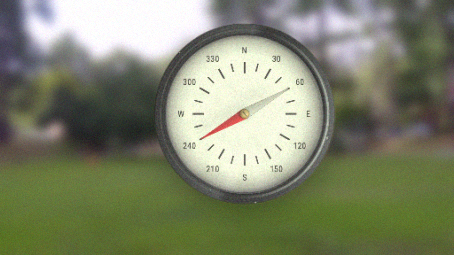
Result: 240 °
